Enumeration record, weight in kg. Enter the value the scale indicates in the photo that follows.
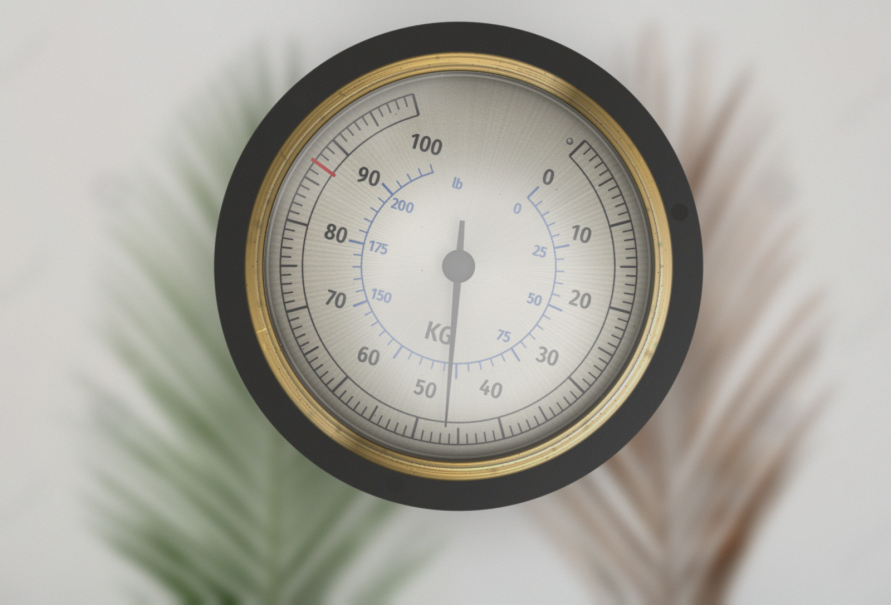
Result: 46.5 kg
